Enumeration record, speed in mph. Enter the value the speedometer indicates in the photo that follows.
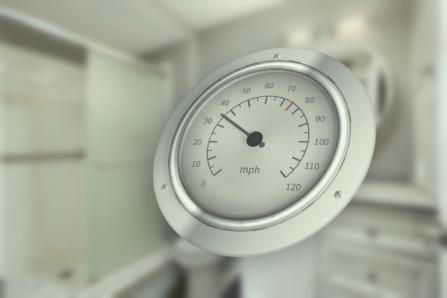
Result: 35 mph
